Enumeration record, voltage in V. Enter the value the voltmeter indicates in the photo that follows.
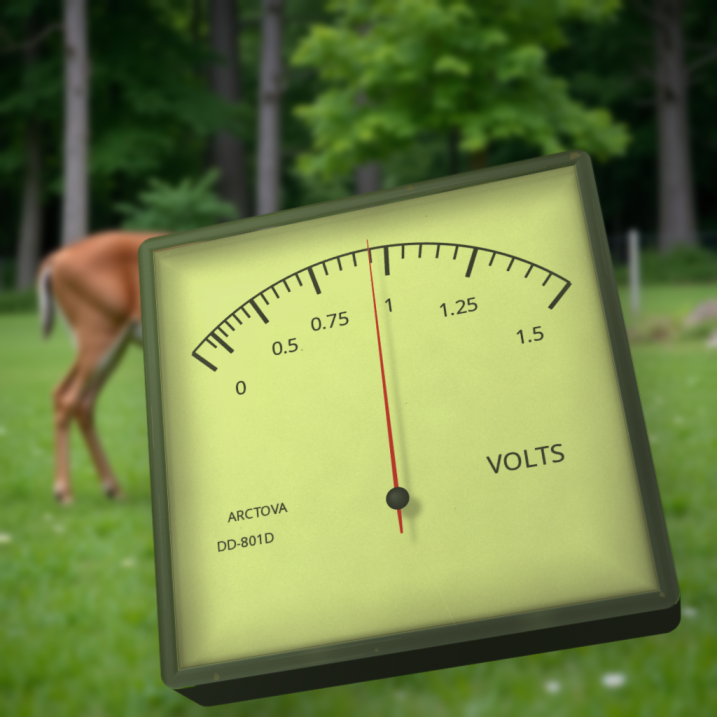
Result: 0.95 V
